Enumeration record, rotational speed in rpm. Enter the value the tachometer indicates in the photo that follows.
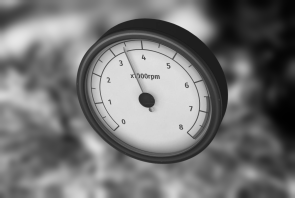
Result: 3500 rpm
